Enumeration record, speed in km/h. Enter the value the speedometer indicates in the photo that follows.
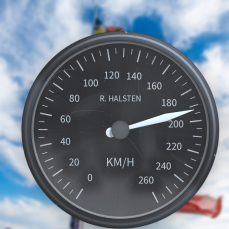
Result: 192.5 km/h
